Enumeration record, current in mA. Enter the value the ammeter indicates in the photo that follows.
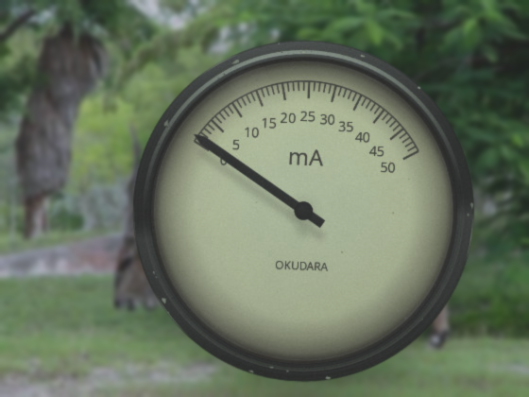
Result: 1 mA
